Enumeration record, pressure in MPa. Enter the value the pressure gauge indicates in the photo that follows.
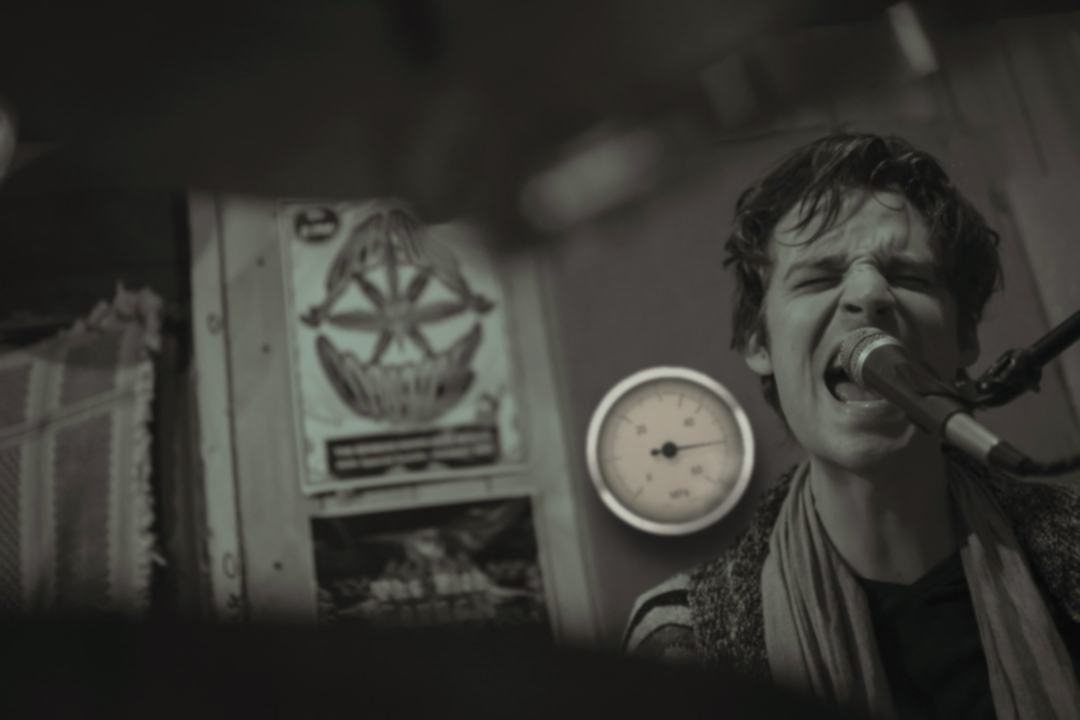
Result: 50 MPa
